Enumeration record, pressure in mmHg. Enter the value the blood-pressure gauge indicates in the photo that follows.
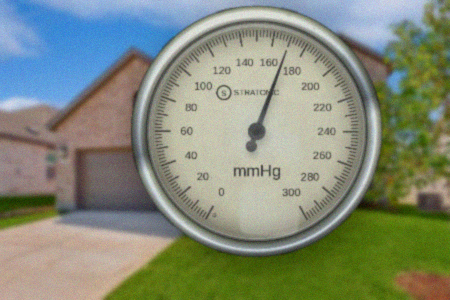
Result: 170 mmHg
